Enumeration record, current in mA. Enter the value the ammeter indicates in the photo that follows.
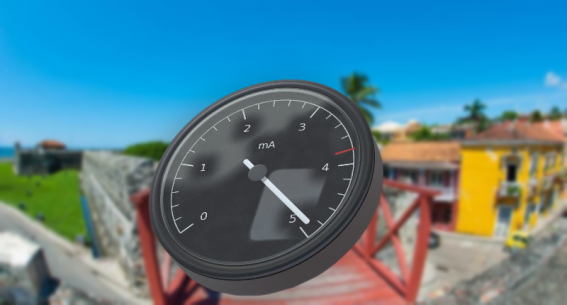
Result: 4.9 mA
